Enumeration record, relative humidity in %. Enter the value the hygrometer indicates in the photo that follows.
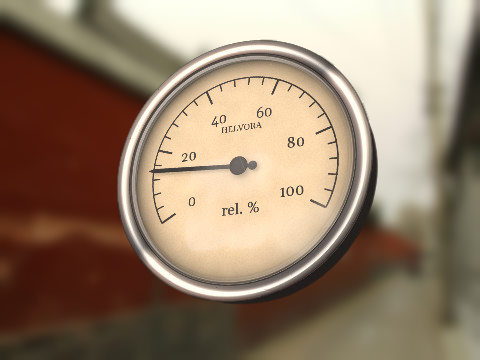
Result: 14 %
